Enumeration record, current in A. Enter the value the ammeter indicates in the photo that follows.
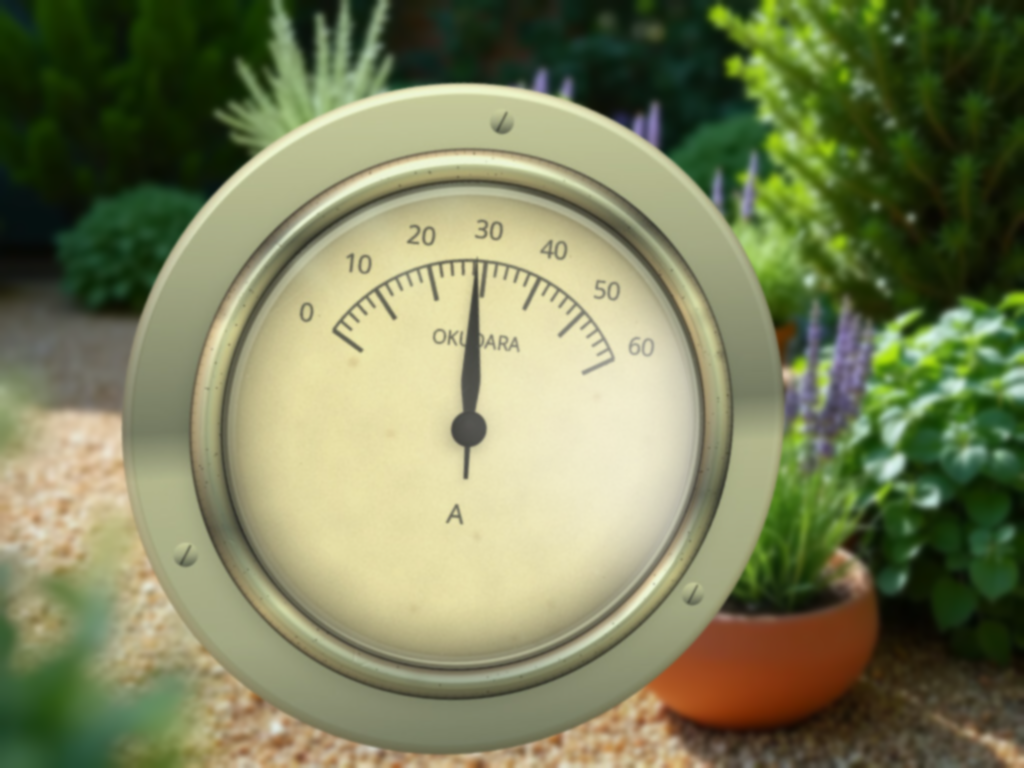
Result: 28 A
